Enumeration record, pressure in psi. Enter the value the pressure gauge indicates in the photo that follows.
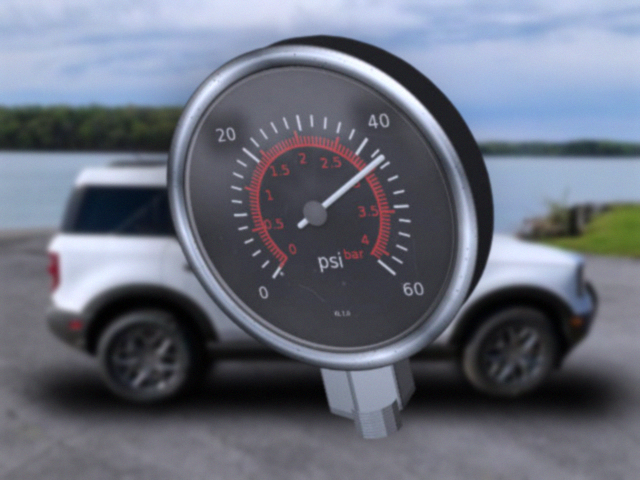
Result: 43 psi
